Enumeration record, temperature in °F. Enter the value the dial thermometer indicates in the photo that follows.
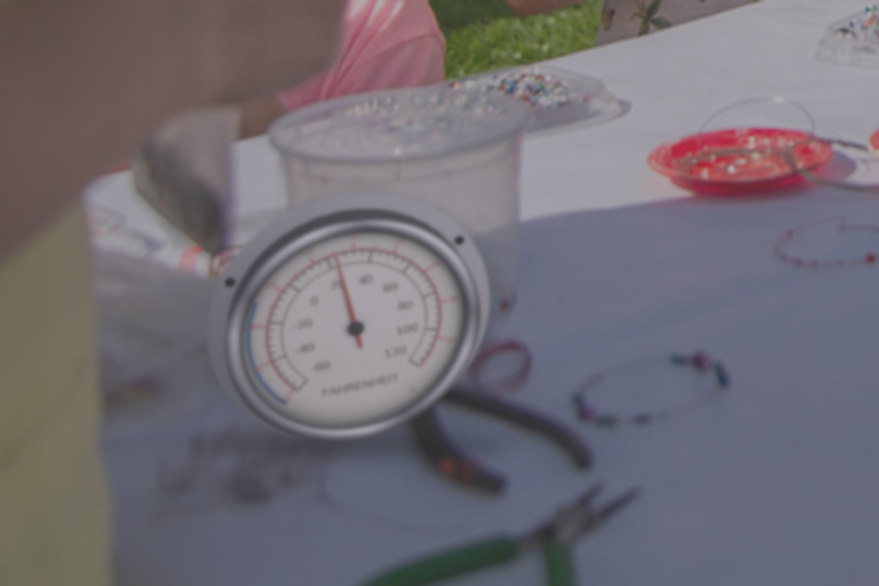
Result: 24 °F
